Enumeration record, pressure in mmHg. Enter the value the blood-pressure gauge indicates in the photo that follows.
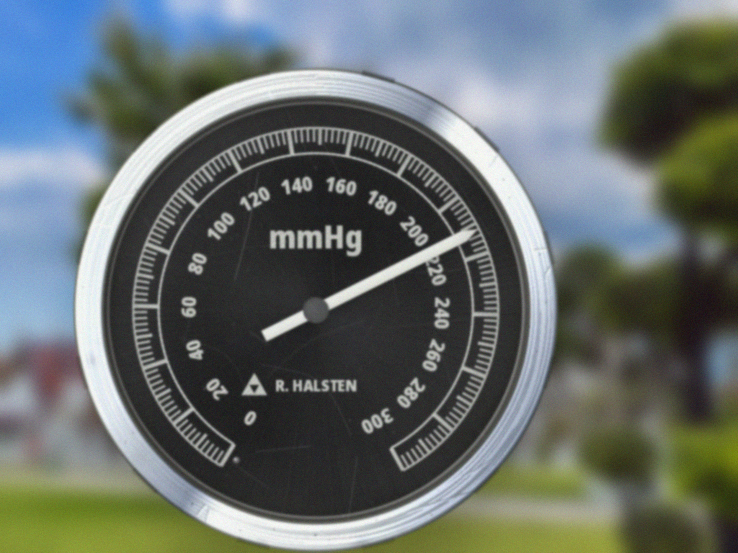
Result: 212 mmHg
